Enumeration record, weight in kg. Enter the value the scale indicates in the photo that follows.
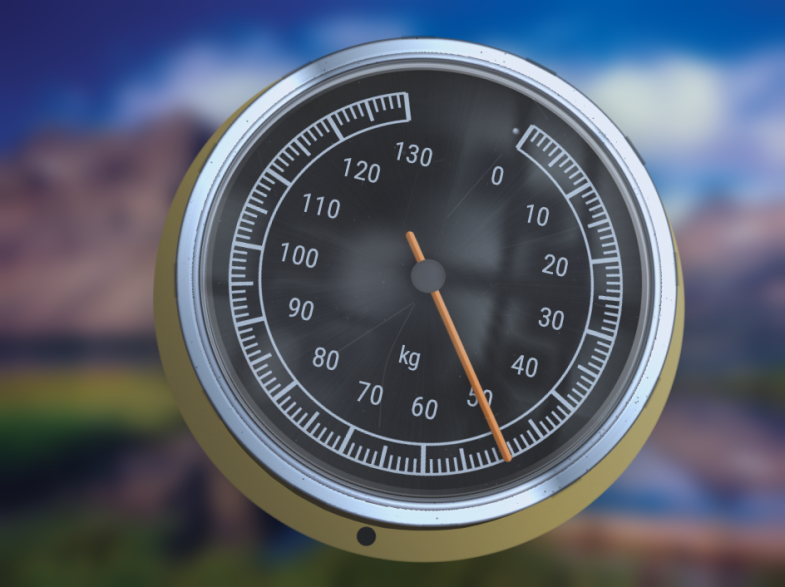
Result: 50 kg
